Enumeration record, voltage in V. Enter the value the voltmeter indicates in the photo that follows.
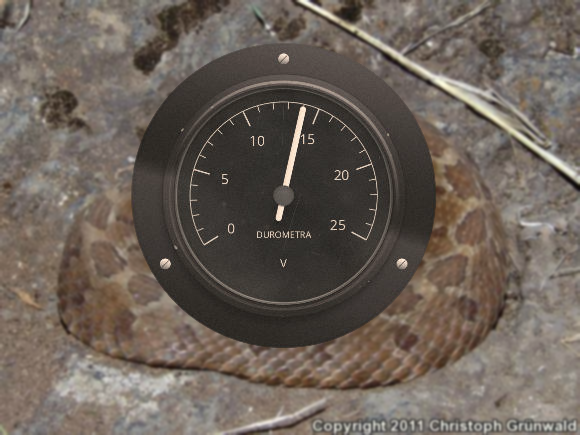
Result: 14 V
